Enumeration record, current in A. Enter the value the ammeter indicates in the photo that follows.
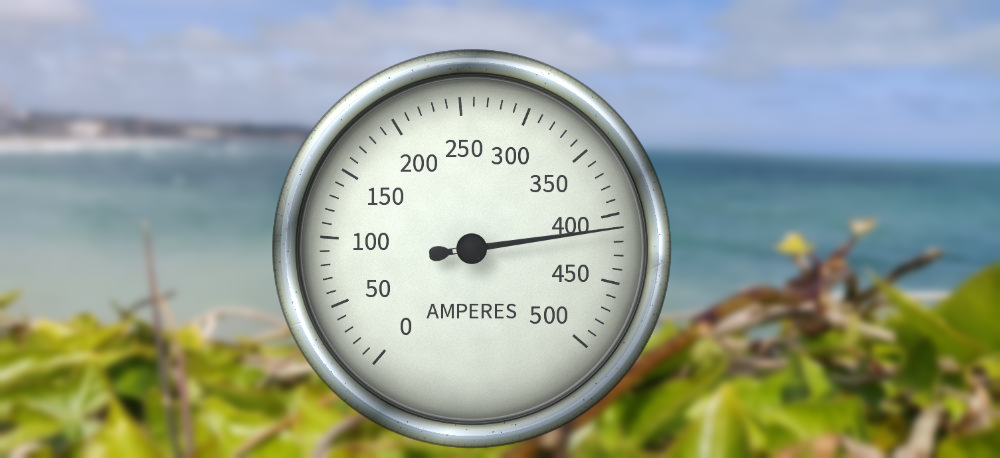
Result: 410 A
